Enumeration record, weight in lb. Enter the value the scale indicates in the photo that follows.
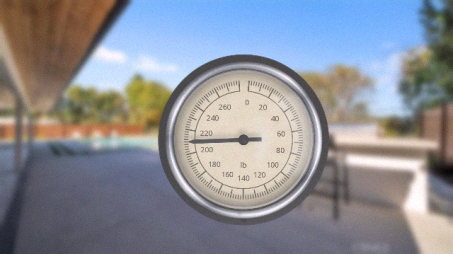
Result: 210 lb
